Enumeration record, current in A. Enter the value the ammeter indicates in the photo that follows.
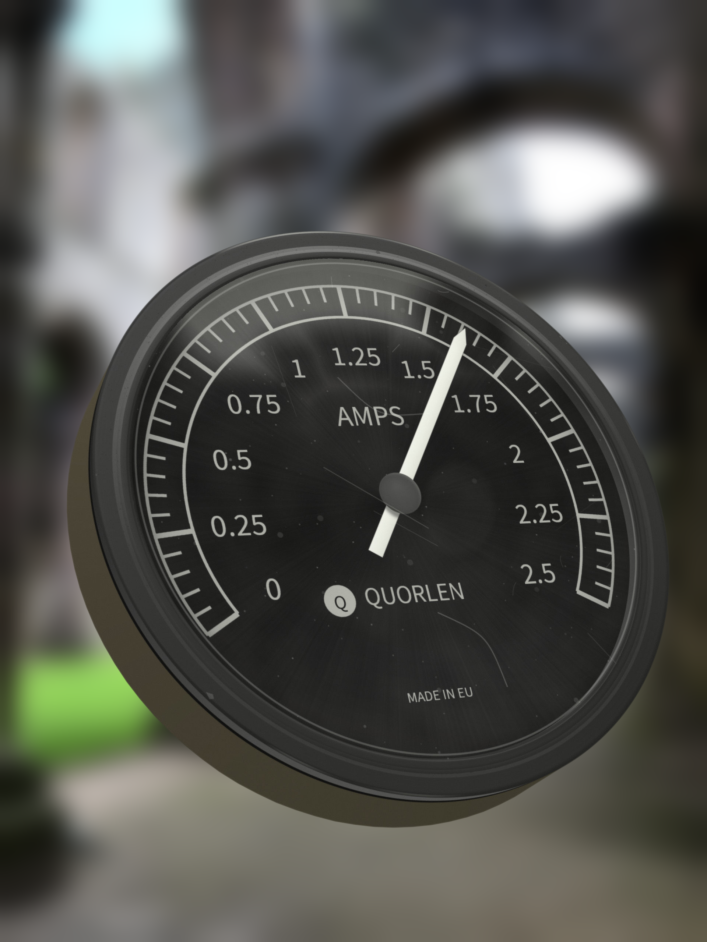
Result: 1.6 A
